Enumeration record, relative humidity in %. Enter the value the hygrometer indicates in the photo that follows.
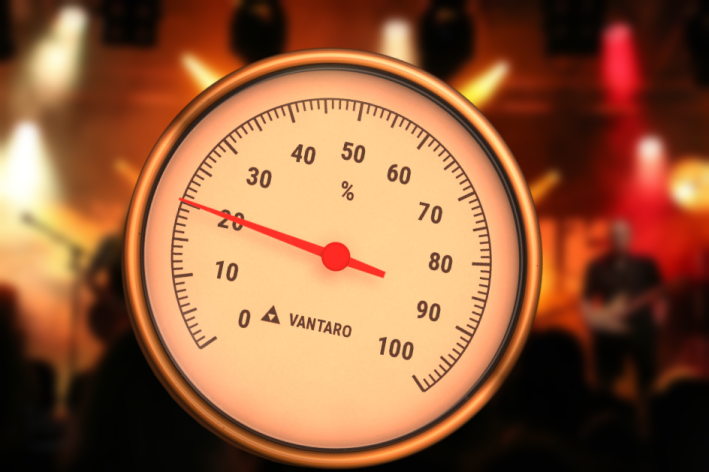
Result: 20 %
